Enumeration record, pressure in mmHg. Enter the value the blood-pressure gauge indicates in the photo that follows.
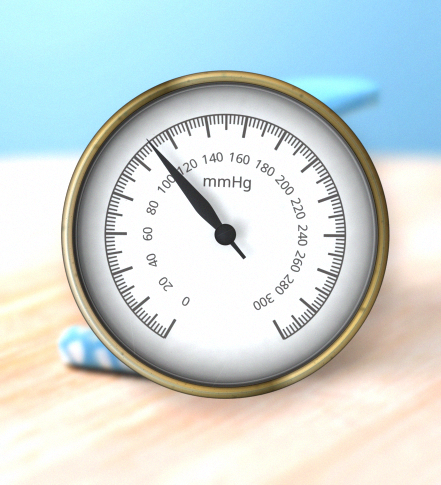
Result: 110 mmHg
